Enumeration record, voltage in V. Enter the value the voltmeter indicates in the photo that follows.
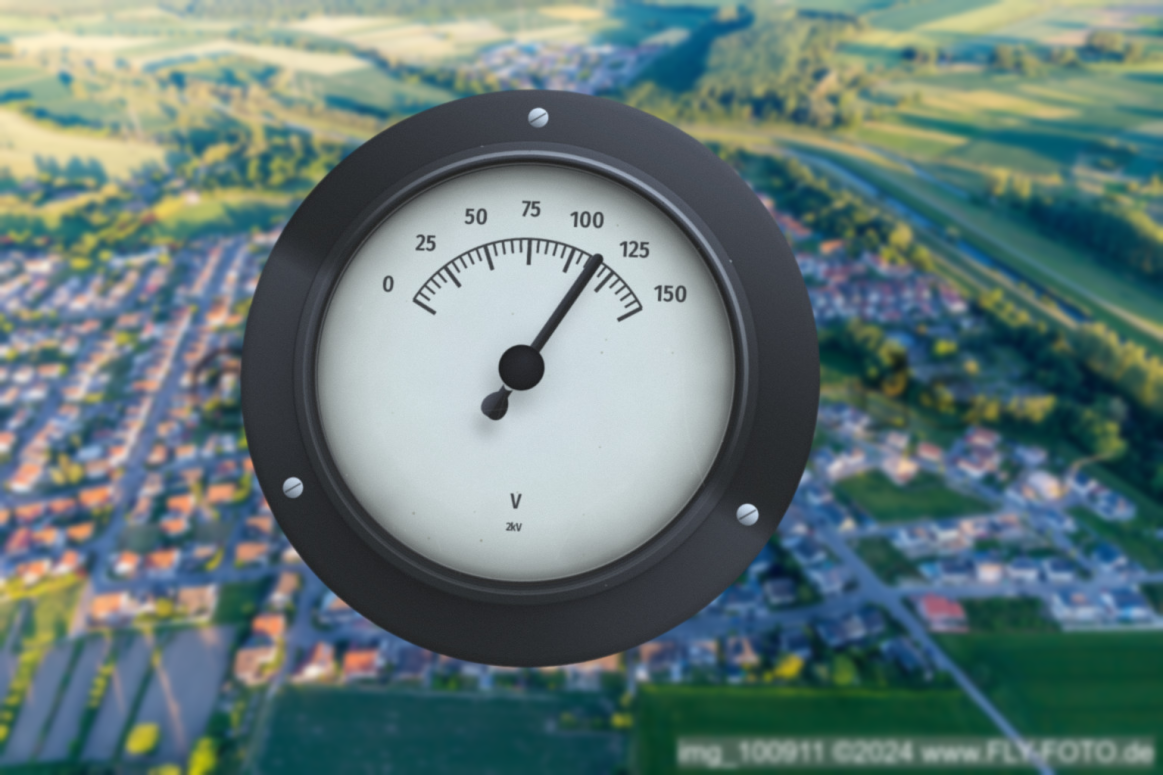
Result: 115 V
